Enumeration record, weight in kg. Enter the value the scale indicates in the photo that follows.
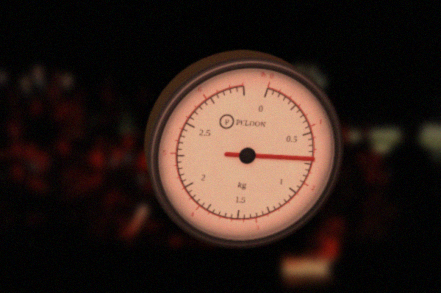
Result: 0.7 kg
